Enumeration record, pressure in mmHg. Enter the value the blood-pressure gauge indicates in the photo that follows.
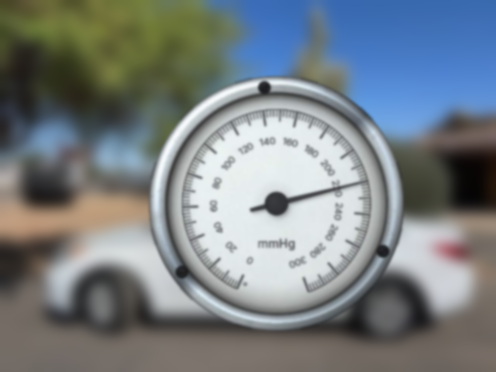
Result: 220 mmHg
